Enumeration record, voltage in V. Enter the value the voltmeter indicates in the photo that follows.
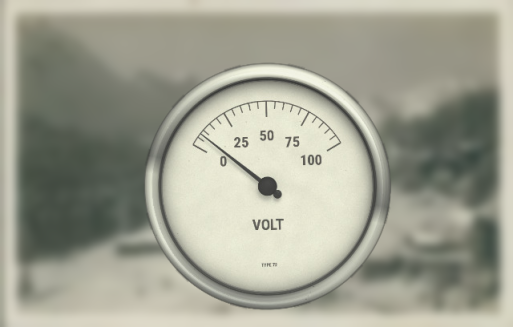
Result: 7.5 V
